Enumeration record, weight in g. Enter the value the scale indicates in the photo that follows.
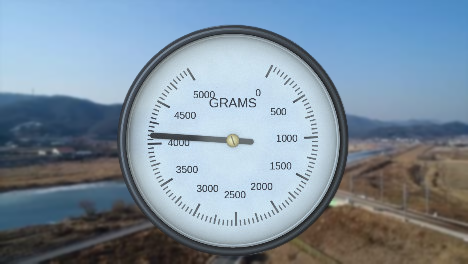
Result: 4100 g
